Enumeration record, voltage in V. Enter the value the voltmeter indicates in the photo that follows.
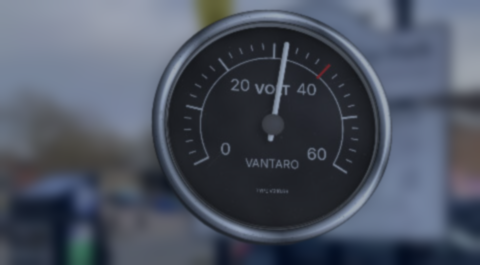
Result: 32 V
